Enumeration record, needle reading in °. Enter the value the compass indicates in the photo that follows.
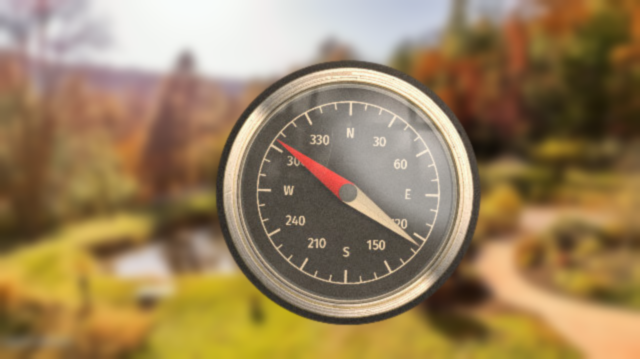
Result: 305 °
